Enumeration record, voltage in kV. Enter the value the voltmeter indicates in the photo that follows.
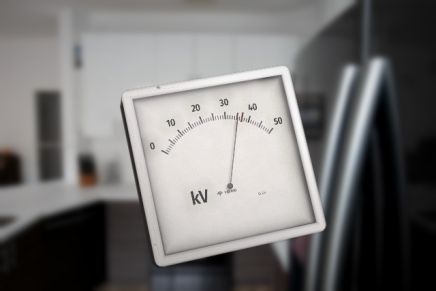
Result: 35 kV
